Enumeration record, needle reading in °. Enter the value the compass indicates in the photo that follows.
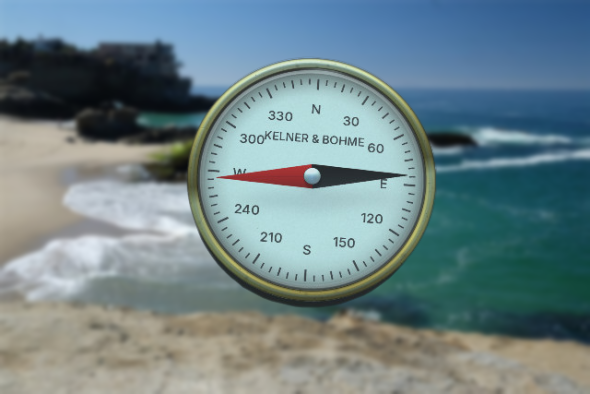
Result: 265 °
